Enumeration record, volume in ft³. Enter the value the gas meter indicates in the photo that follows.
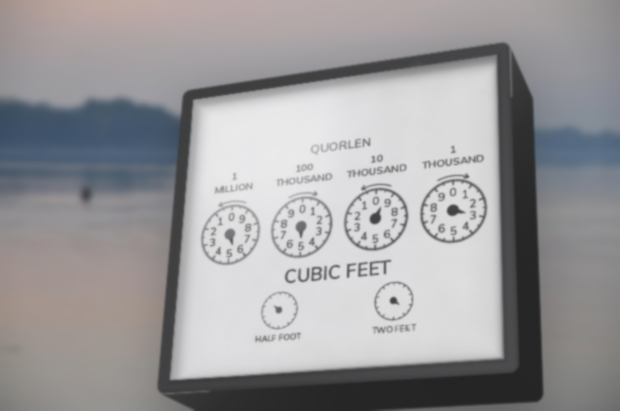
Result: 549300 ft³
